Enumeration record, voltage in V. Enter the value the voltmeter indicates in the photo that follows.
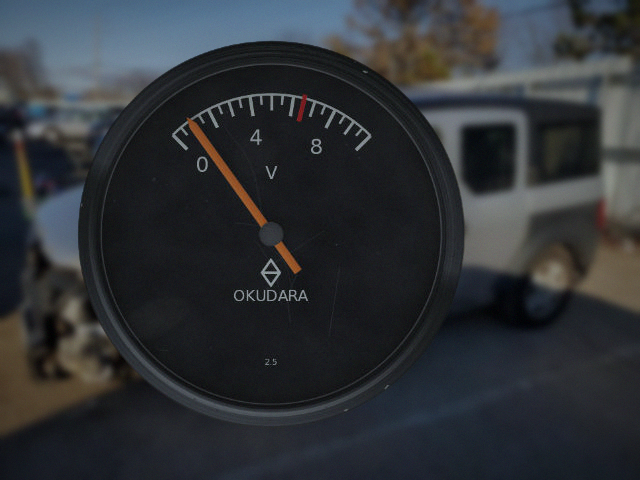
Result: 1 V
